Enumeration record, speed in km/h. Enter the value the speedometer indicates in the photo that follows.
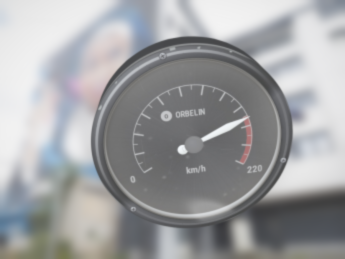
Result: 170 km/h
